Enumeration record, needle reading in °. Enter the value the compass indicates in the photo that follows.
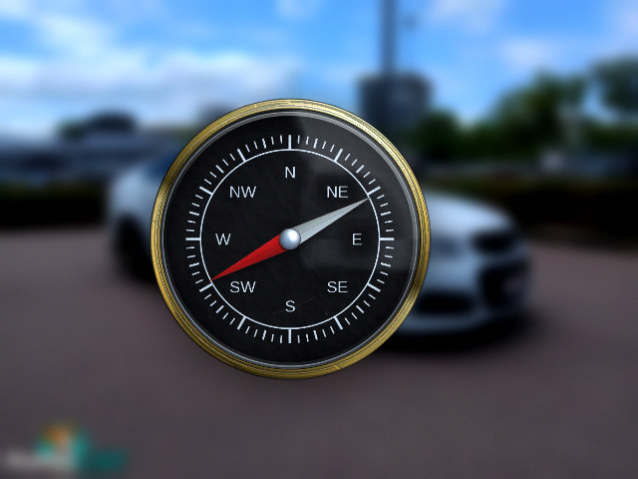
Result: 242.5 °
